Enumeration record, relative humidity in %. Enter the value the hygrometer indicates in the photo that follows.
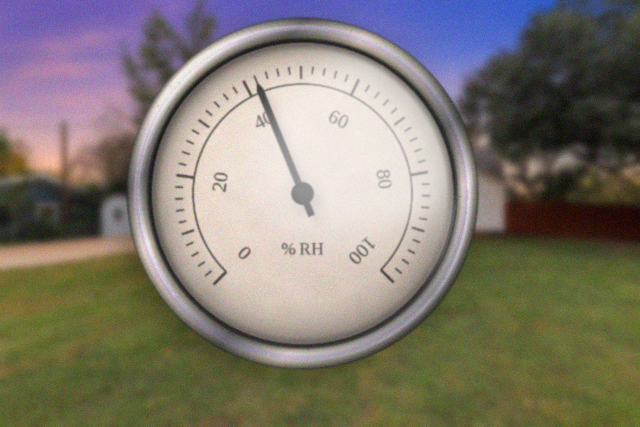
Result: 42 %
